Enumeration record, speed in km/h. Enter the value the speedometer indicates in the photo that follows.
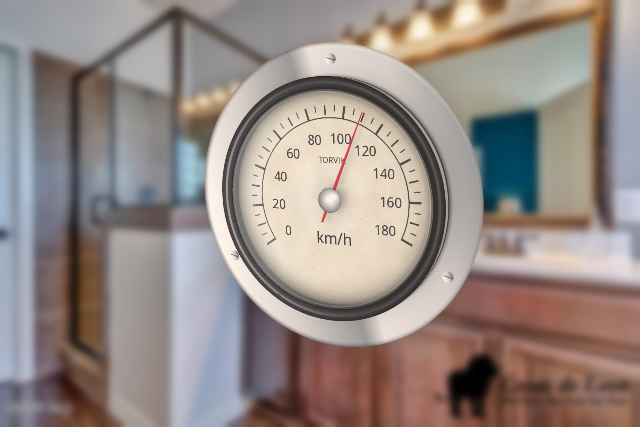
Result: 110 km/h
